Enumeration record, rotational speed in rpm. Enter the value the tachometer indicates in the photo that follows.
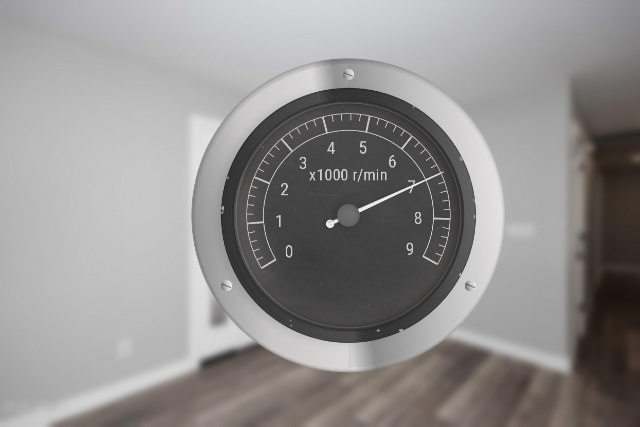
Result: 7000 rpm
